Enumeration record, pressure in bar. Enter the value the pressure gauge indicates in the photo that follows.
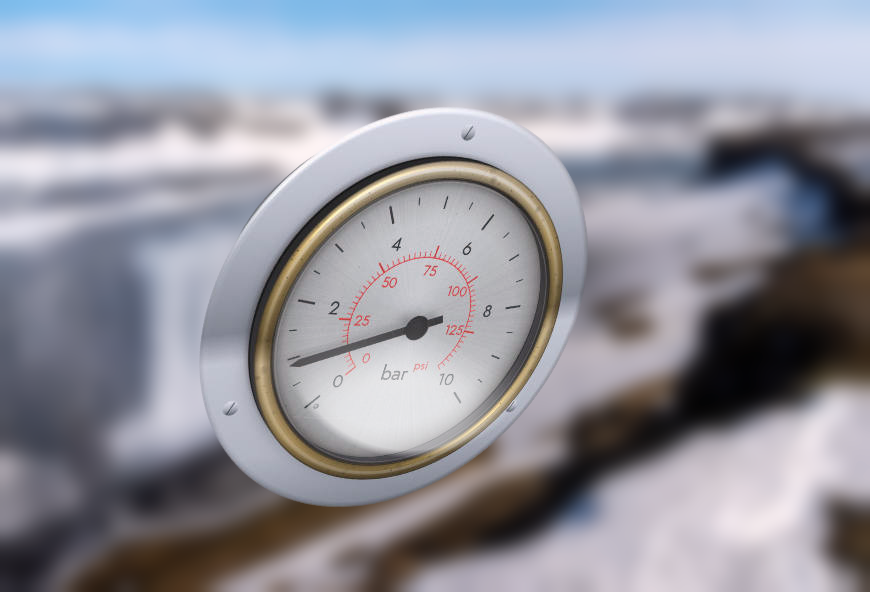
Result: 1 bar
